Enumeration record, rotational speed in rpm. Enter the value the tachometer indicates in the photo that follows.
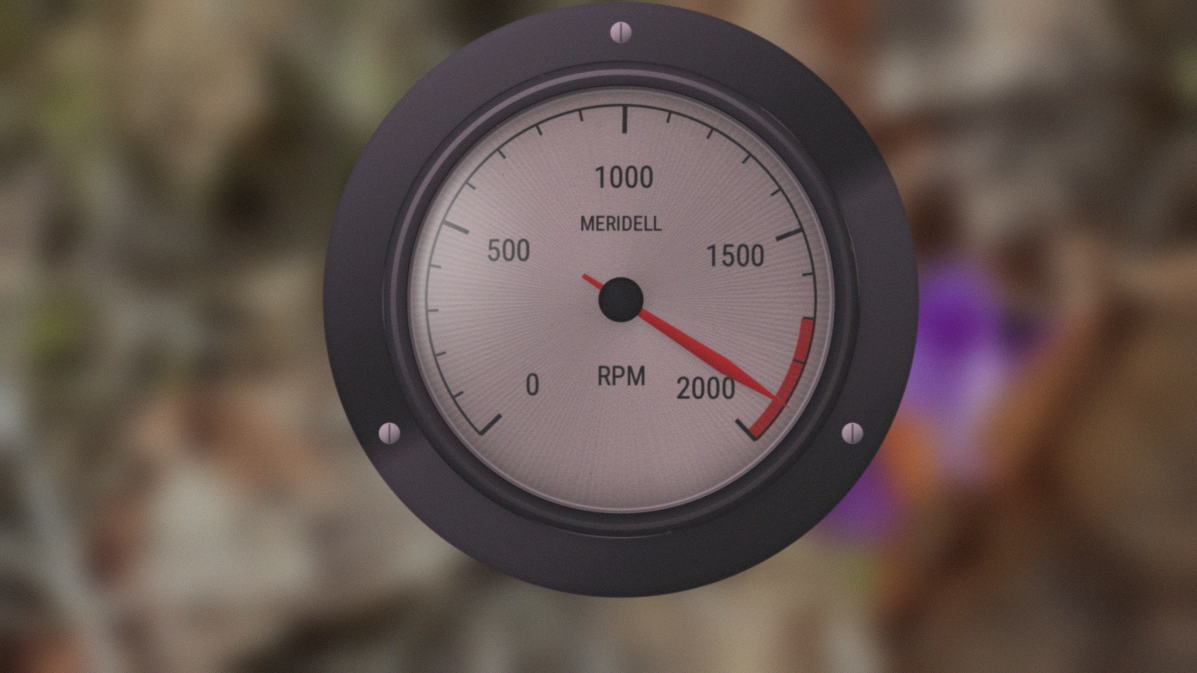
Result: 1900 rpm
